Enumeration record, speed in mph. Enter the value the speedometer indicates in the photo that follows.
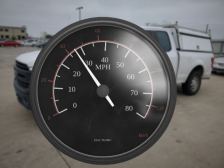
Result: 27.5 mph
